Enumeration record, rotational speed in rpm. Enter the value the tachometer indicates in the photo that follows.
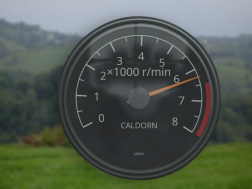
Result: 6250 rpm
